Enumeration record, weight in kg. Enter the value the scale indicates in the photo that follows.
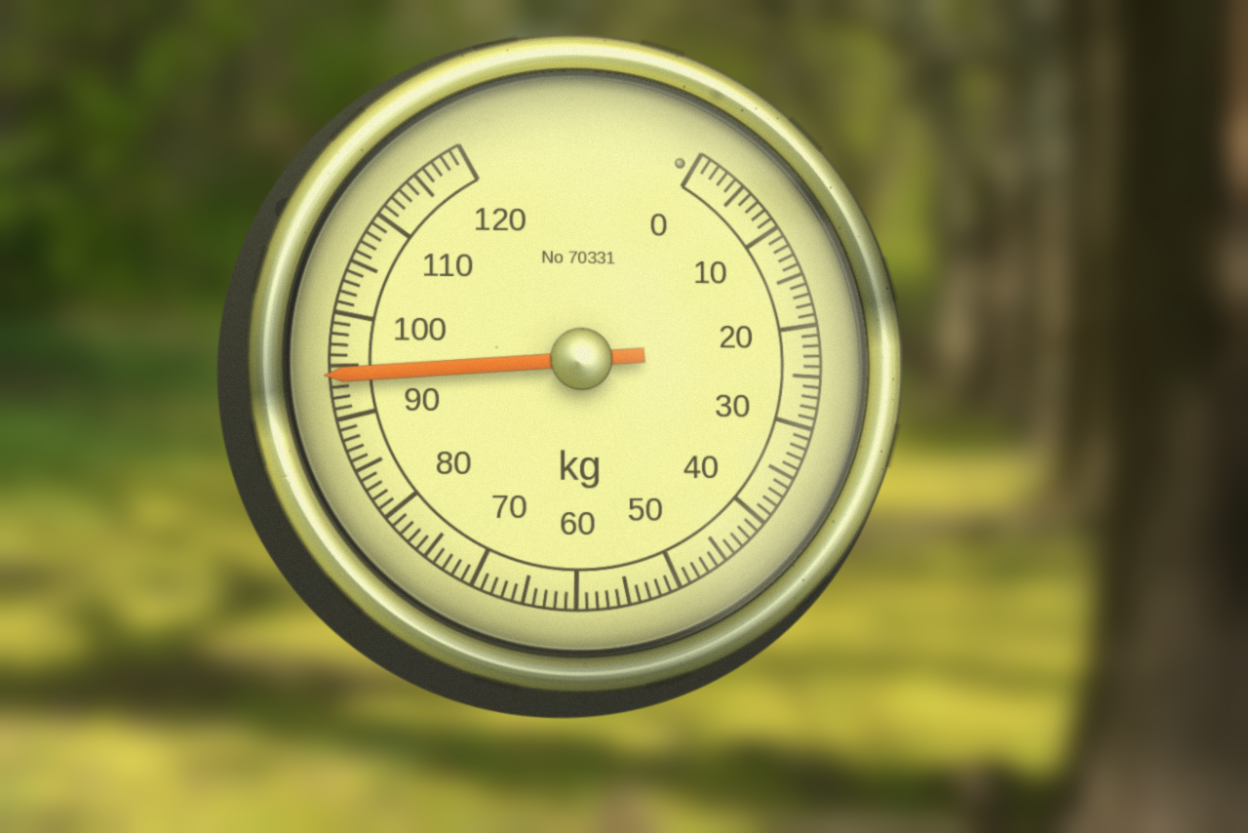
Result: 94 kg
